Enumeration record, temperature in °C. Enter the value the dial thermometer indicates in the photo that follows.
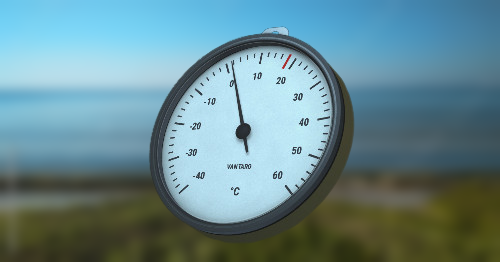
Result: 2 °C
